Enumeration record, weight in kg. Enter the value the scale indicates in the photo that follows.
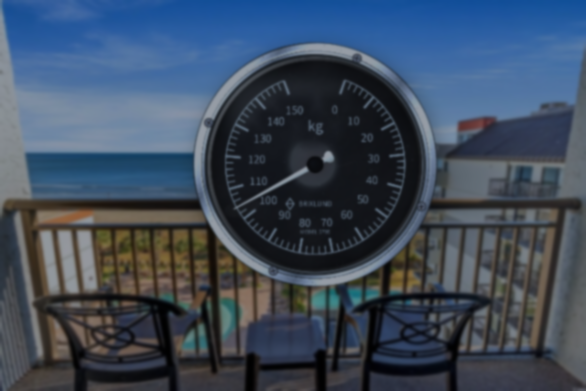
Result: 104 kg
